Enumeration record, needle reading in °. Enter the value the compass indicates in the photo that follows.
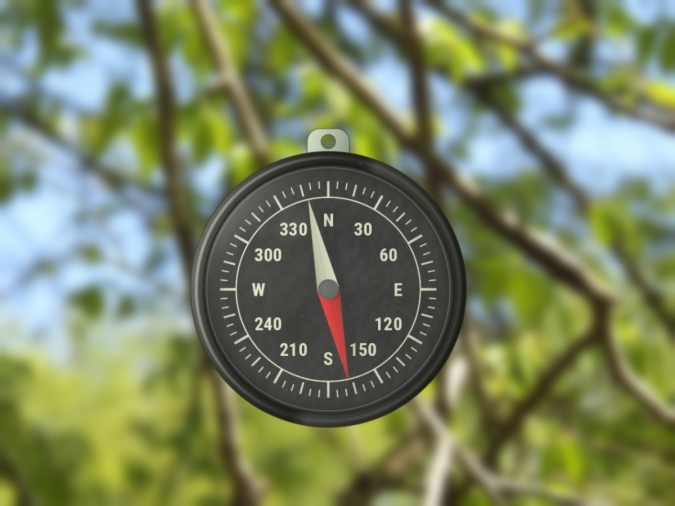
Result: 167.5 °
